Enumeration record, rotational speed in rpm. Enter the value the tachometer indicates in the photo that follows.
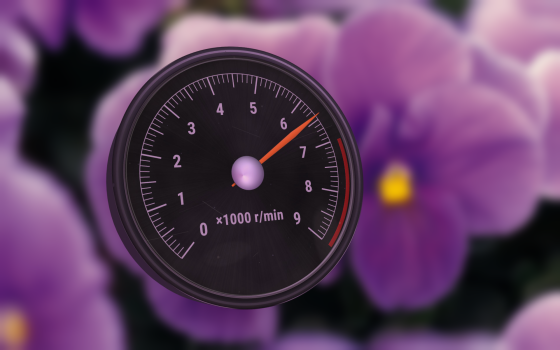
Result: 6400 rpm
